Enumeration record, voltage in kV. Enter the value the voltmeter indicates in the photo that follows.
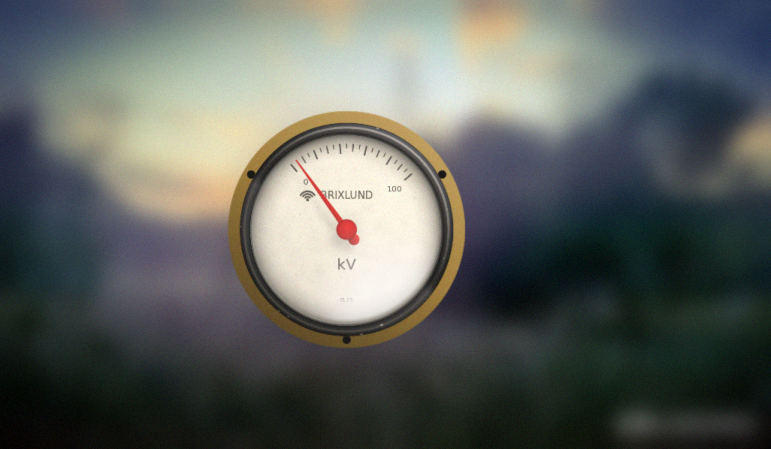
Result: 5 kV
